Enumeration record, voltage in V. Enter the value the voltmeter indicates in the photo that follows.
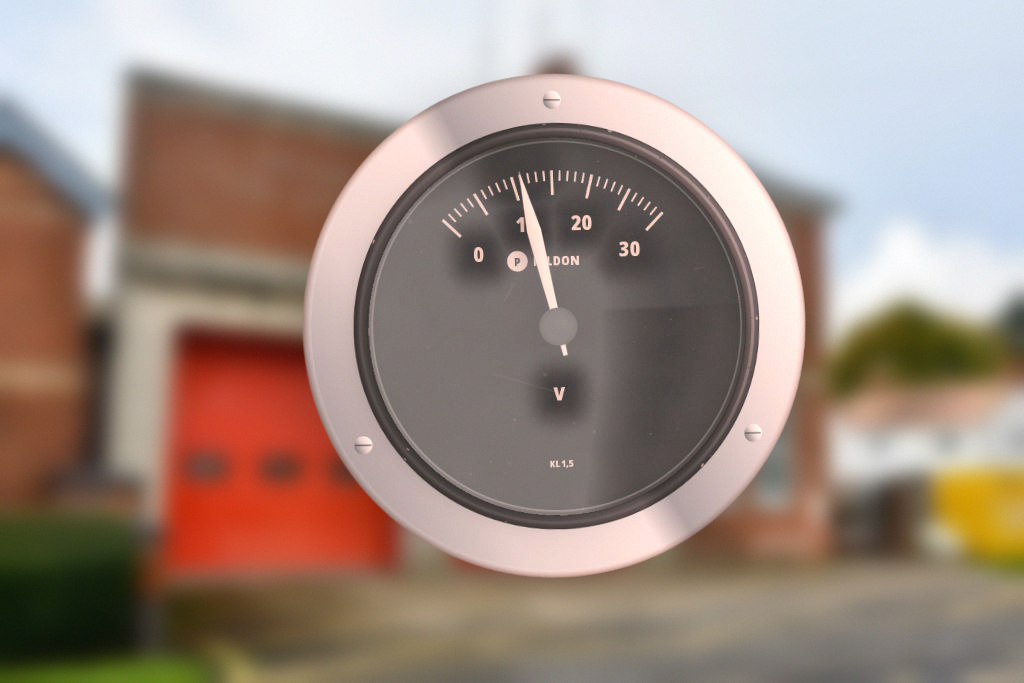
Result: 11 V
